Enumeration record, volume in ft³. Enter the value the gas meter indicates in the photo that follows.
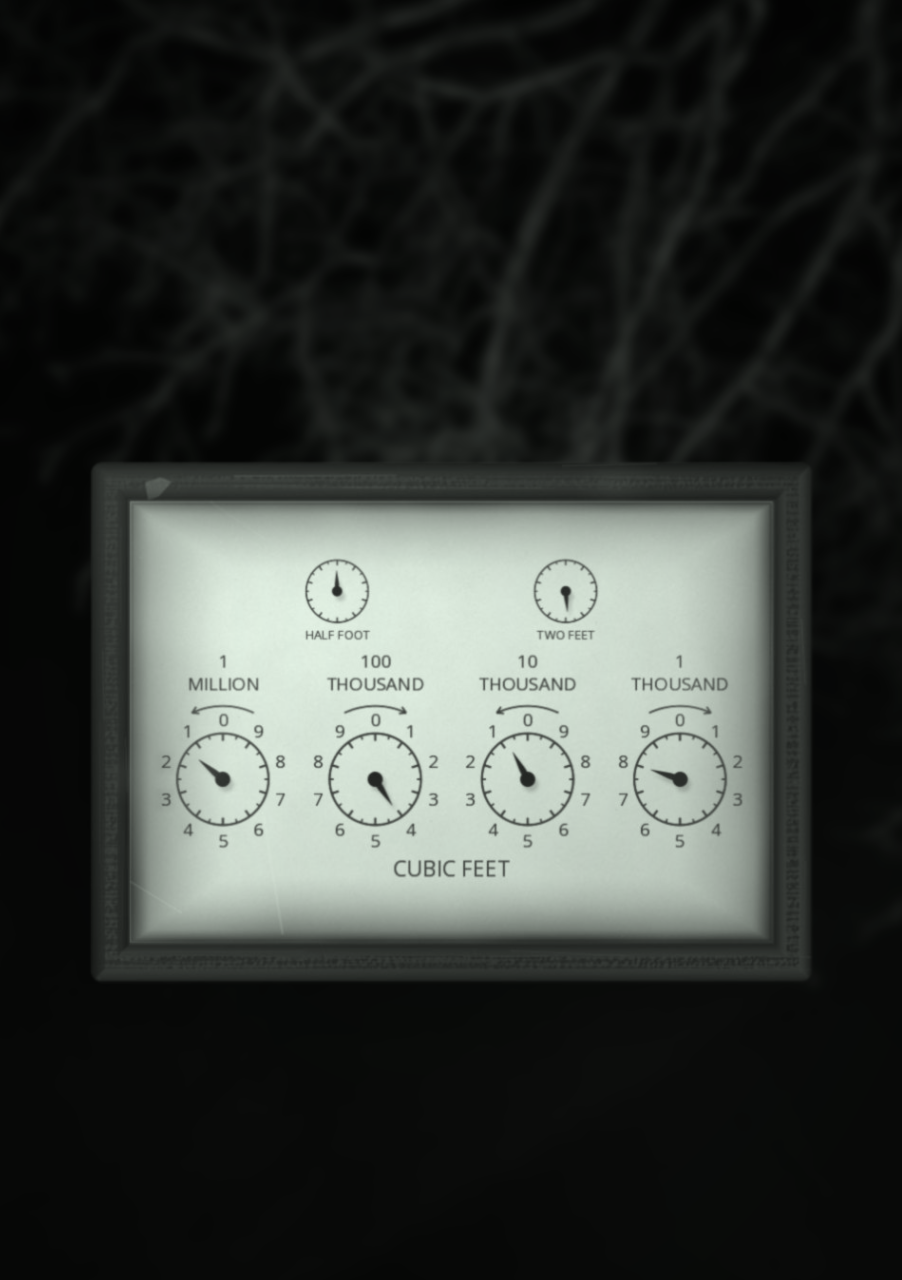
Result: 140800 ft³
